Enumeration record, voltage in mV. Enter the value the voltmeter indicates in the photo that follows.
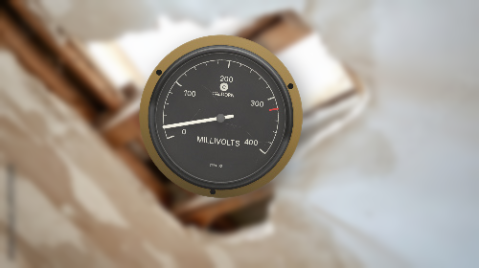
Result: 20 mV
